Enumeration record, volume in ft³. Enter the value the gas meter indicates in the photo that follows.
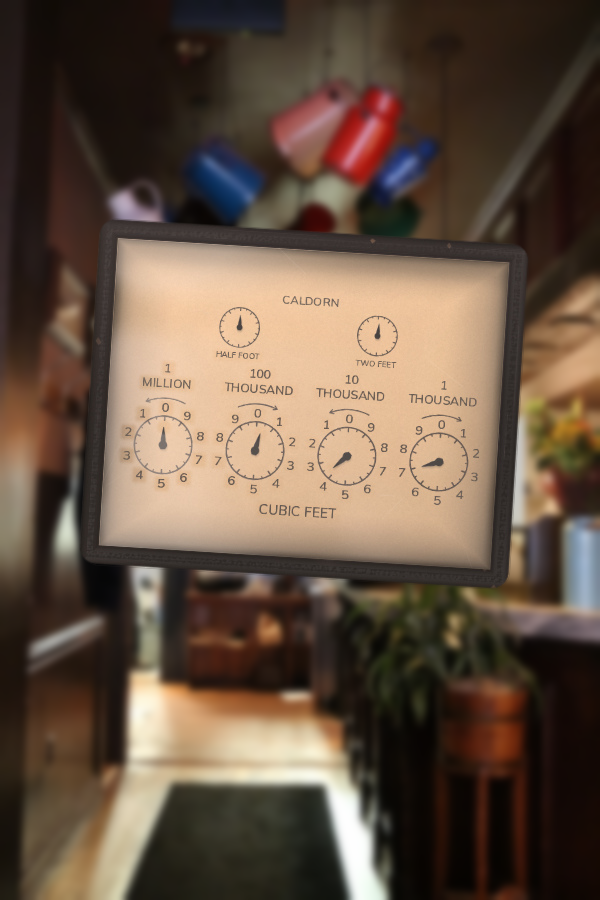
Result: 3700 ft³
